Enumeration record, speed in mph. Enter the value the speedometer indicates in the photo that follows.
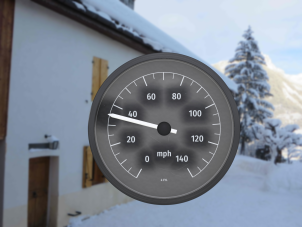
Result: 35 mph
